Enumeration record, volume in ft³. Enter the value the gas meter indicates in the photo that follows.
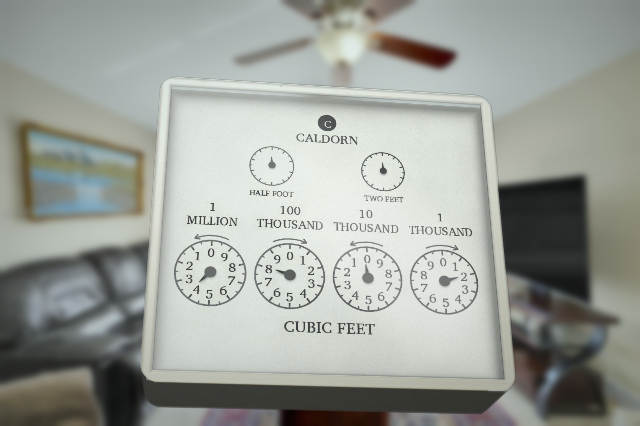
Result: 380200 ft³
